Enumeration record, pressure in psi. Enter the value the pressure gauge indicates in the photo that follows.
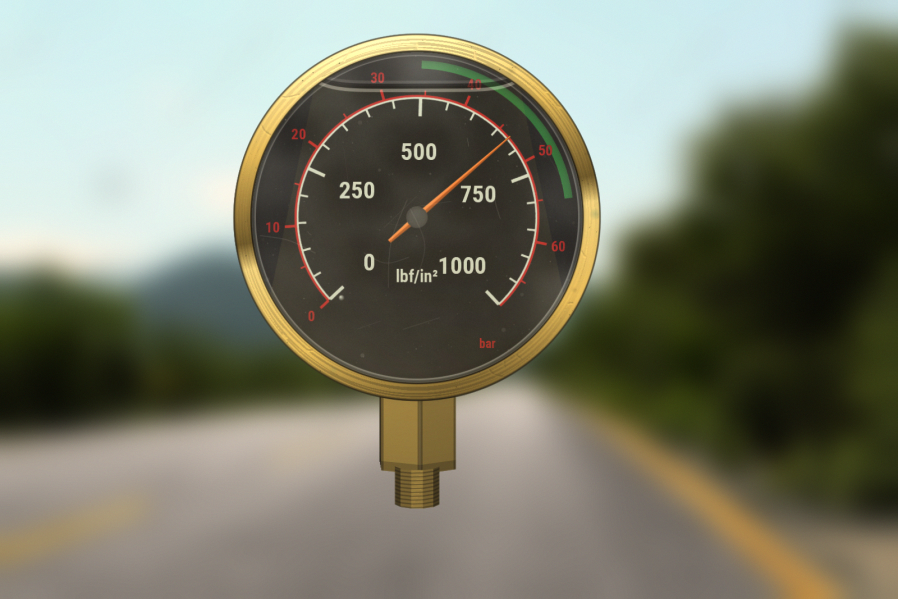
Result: 675 psi
